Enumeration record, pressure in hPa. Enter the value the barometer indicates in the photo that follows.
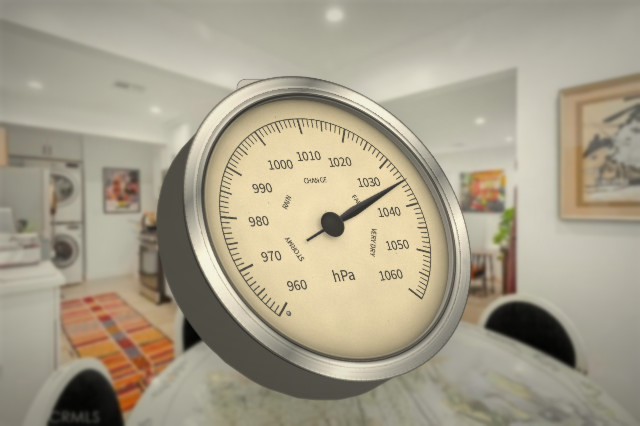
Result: 1035 hPa
